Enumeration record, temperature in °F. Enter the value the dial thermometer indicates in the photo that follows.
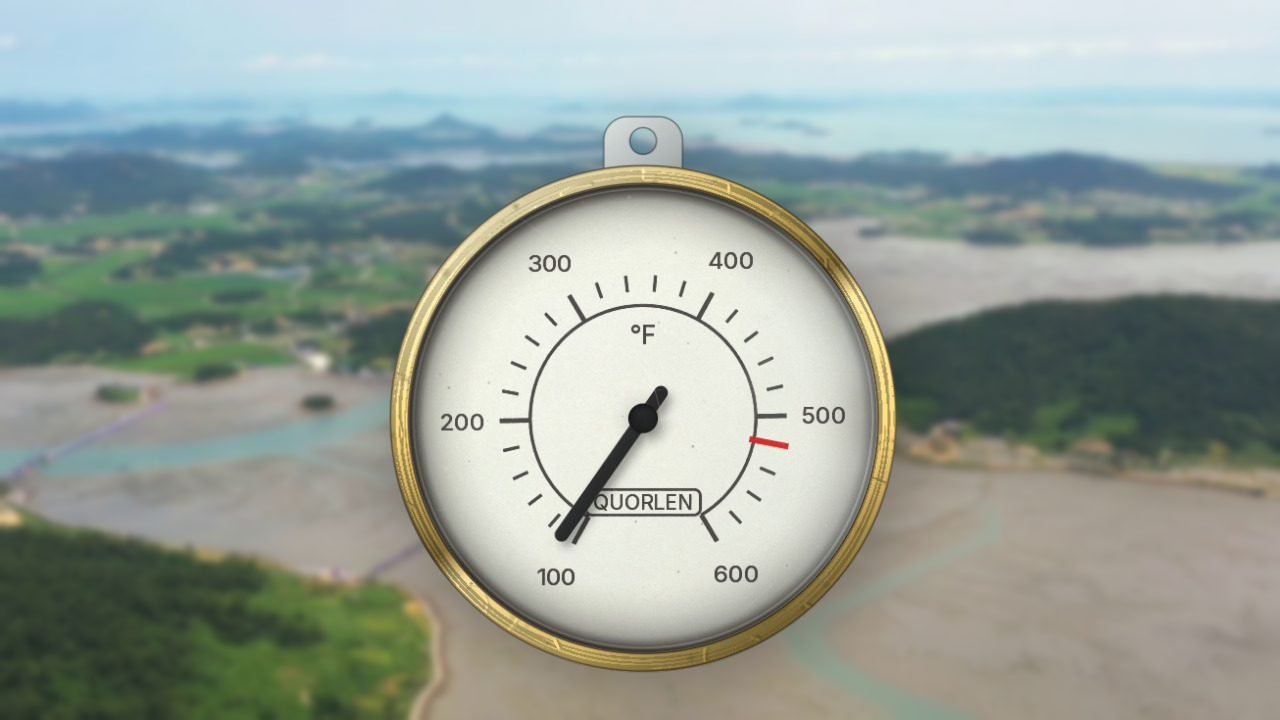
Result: 110 °F
